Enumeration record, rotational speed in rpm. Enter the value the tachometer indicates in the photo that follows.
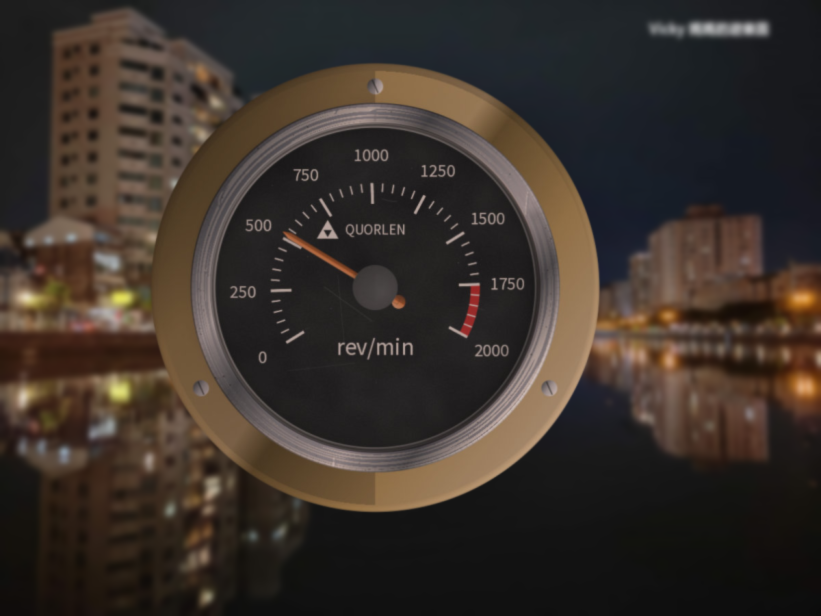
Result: 525 rpm
